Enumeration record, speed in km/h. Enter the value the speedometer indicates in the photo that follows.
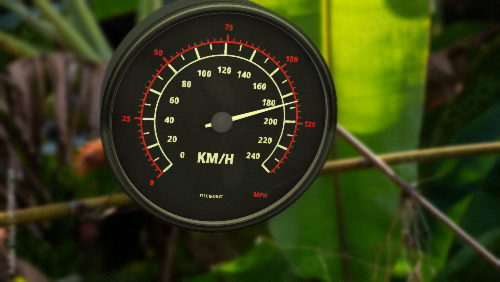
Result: 185 km/h
